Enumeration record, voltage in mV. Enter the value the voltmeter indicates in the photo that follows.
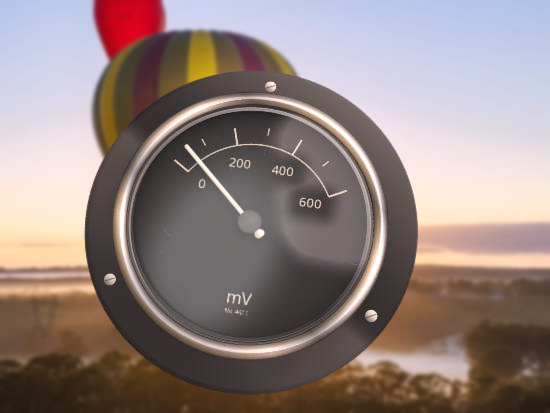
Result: 50 mV
